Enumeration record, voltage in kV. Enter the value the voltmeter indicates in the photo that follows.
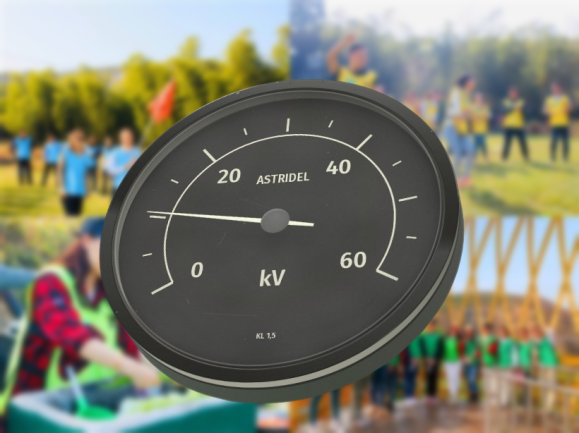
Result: 10 kV
